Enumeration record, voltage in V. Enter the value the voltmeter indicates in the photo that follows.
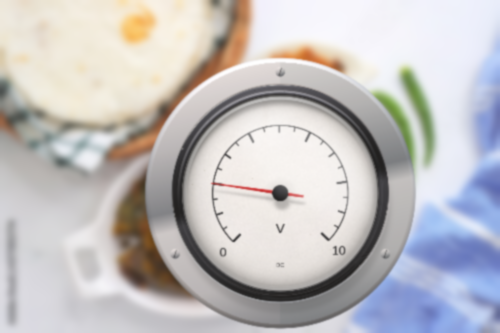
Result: 2 V
